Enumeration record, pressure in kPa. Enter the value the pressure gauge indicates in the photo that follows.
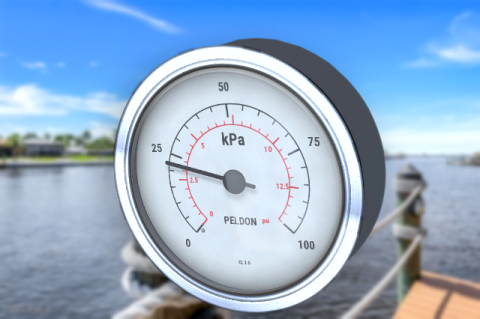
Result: 22.5 kPa
